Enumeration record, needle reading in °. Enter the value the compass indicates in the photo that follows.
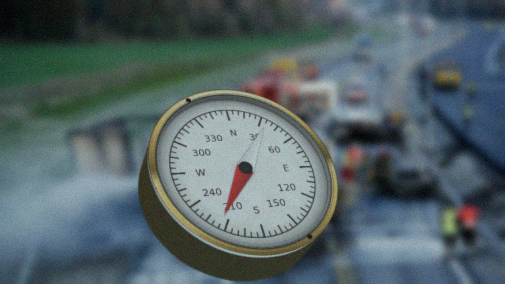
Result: 215 °
